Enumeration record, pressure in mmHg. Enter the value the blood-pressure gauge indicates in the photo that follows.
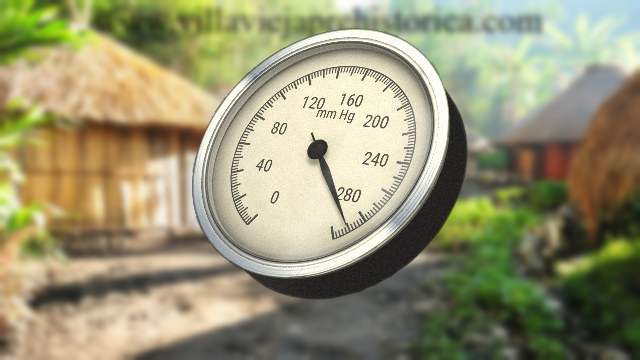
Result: 290 mmHg
